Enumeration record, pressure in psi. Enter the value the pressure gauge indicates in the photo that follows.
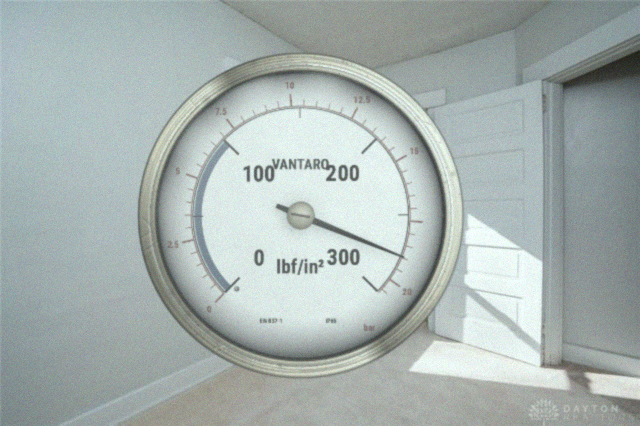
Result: 275 psi
